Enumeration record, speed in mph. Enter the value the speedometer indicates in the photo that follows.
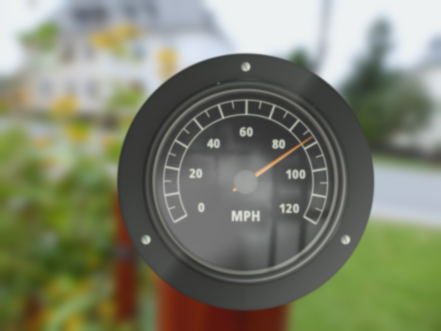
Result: 87.5 mph
